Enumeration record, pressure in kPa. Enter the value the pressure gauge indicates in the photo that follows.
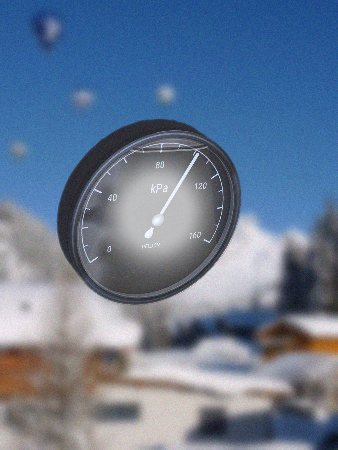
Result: 100 kPa
